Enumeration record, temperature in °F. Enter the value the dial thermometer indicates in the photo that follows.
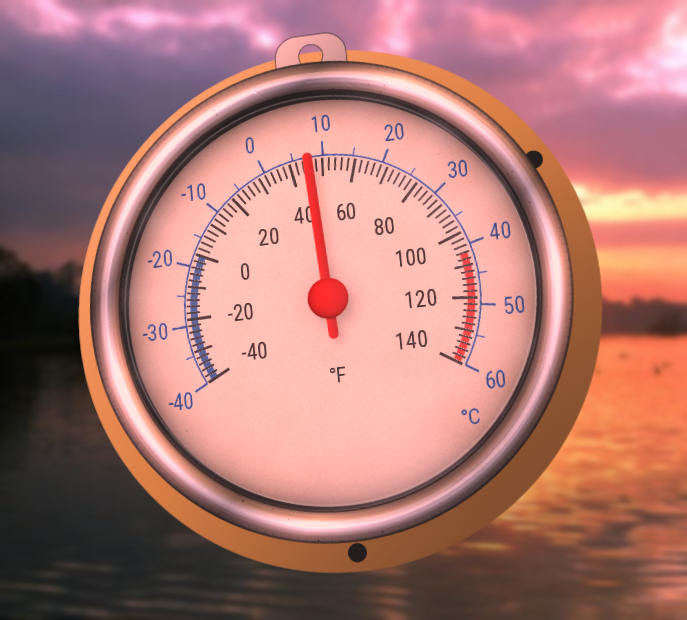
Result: 46 °F
